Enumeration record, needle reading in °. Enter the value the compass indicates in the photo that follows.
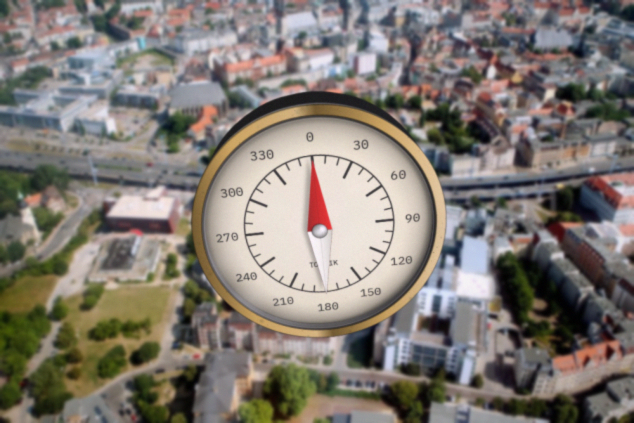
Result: 0 °
